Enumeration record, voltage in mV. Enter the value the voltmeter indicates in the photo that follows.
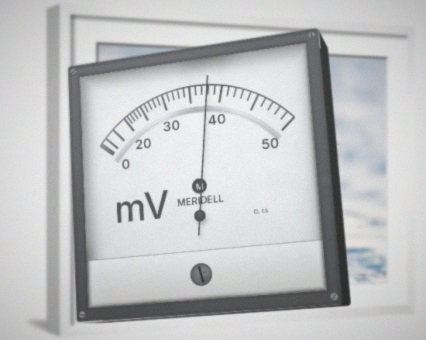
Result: 38 mV
